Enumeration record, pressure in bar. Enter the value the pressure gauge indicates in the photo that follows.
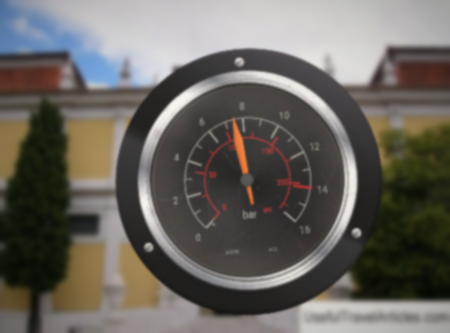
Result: 7.5 bar
